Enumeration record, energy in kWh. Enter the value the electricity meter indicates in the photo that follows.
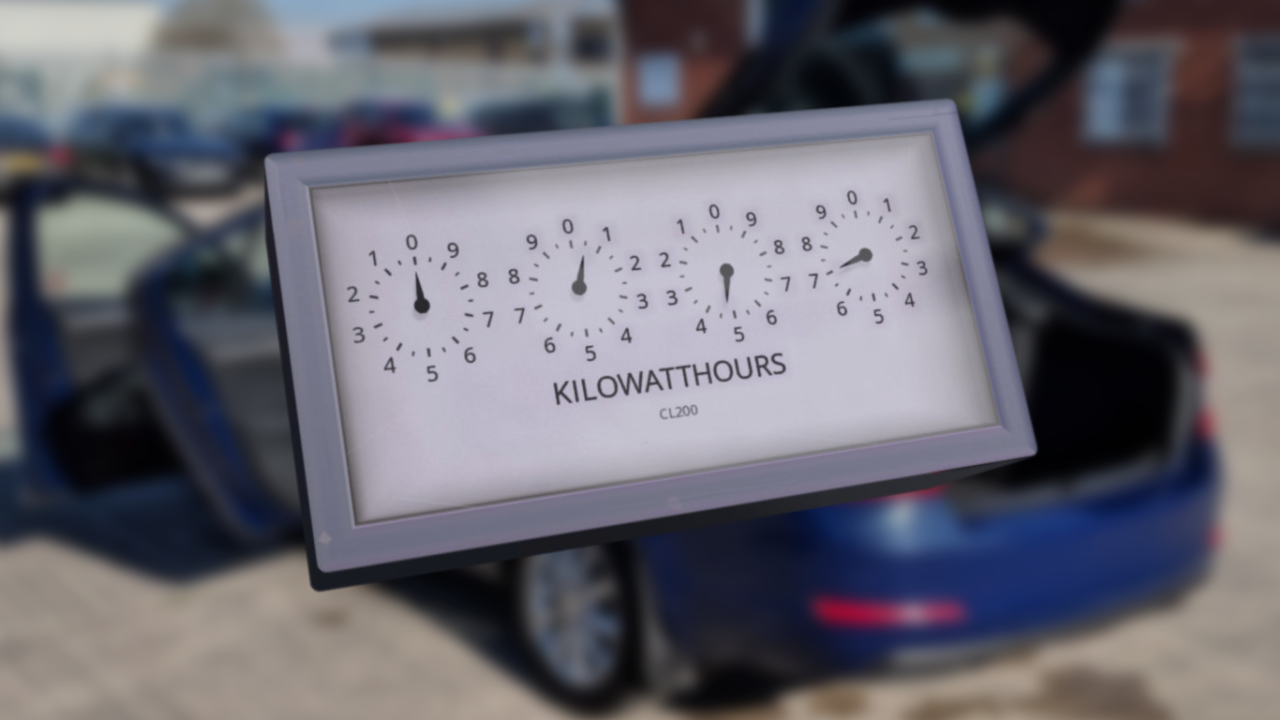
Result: 47 kWh
